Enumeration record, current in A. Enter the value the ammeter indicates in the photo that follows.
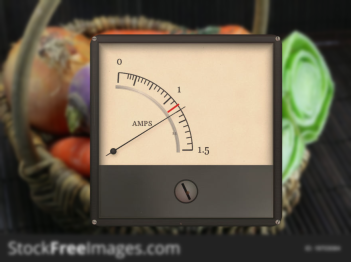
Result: 1.15 A
